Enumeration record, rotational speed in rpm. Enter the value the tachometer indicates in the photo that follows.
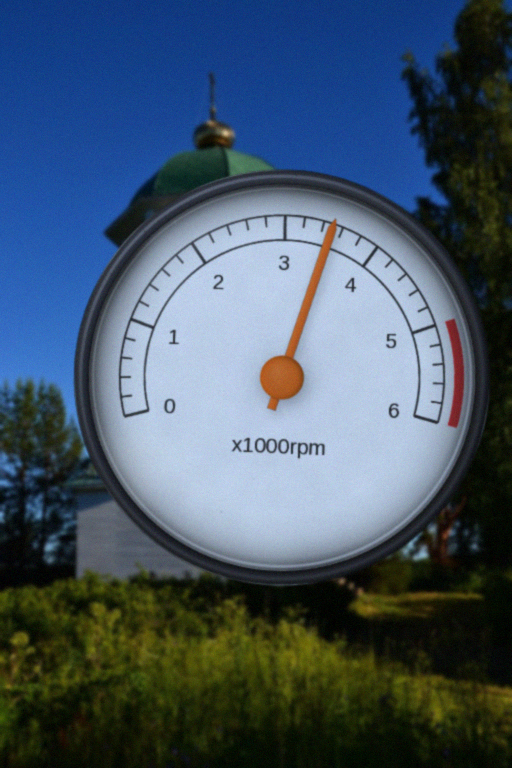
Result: 3500 rpm
